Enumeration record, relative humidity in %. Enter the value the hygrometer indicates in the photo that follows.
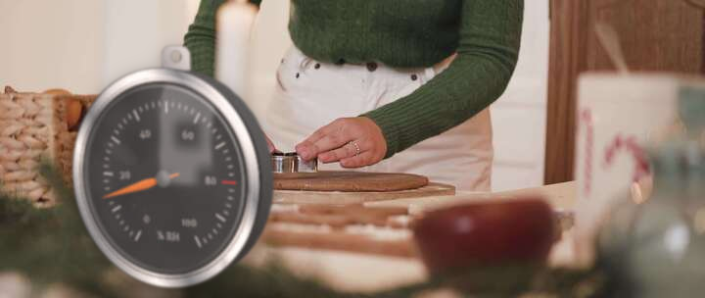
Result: 14 %
